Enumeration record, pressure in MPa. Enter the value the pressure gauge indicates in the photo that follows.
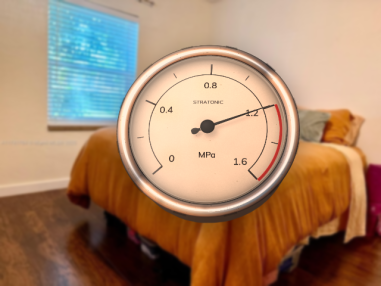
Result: 1.2 MPa
